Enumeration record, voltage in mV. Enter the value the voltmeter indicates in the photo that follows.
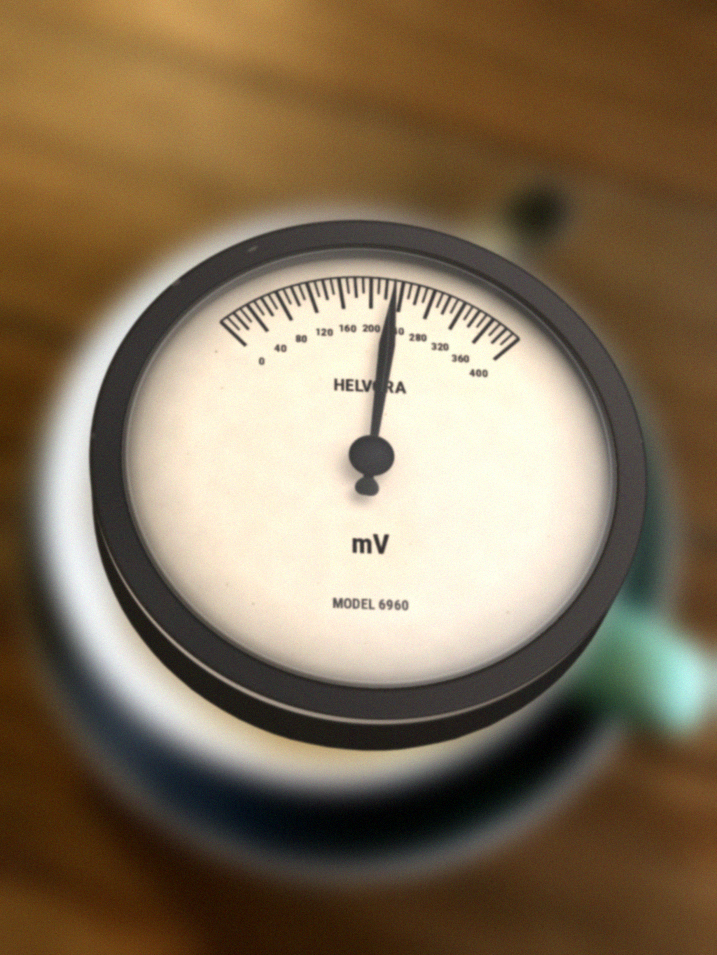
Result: 230 mV
